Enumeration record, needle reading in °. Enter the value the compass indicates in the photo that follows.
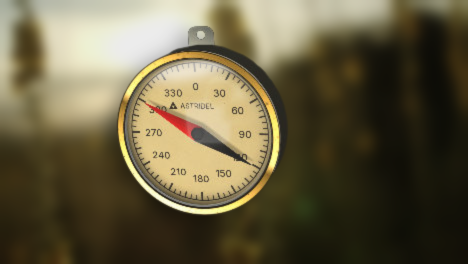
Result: 300 °
